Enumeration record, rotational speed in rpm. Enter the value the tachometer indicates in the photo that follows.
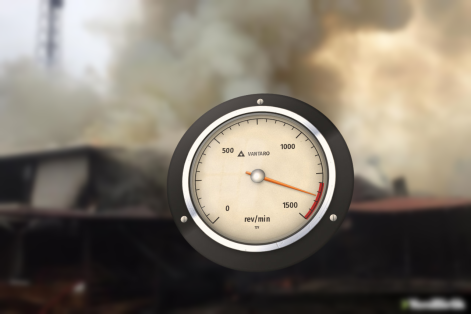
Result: 1375 rpm
